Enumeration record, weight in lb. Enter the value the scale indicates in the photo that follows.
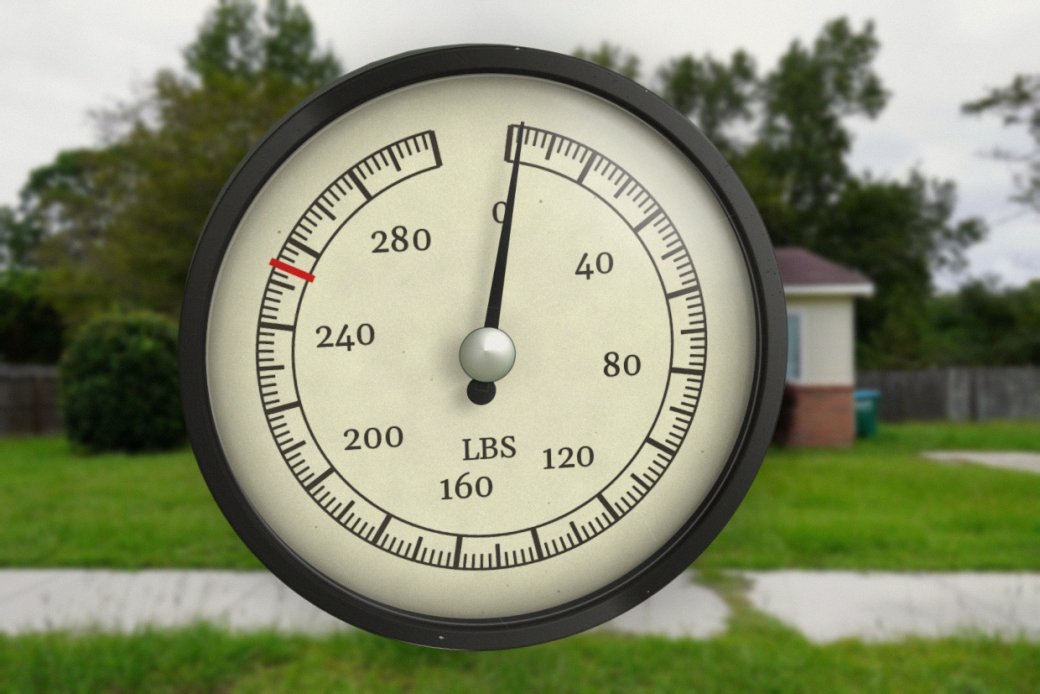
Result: 2 lb
